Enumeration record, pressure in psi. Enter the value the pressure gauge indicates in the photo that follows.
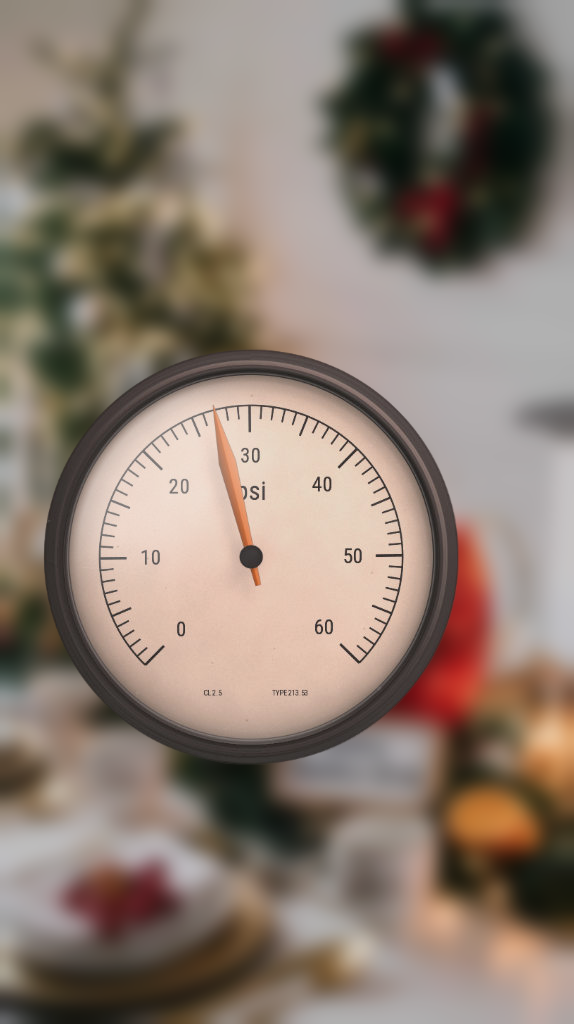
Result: 27 psi
